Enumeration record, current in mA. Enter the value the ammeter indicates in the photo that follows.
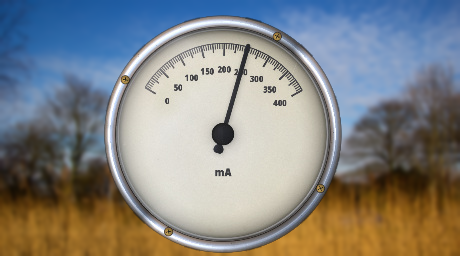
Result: 250 mA
